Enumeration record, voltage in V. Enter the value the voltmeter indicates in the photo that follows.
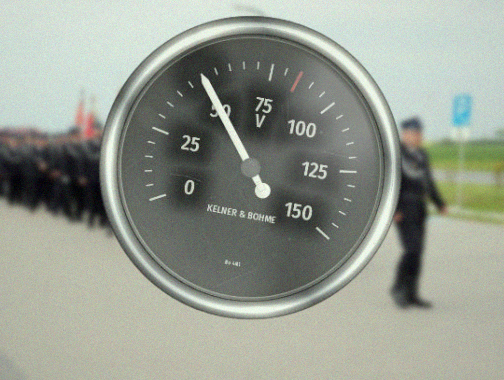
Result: 50 V
